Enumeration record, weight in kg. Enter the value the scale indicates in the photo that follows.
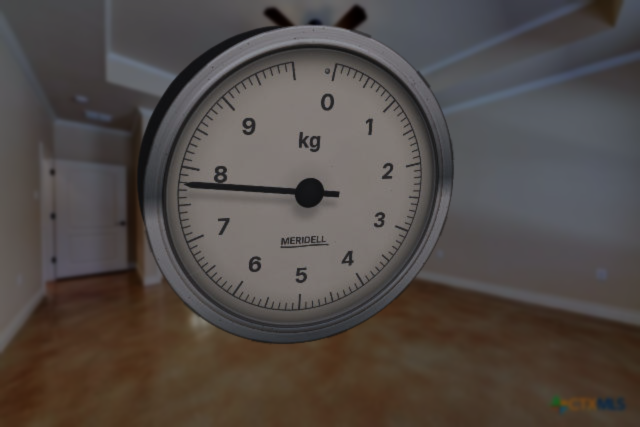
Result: 7.8 kg
